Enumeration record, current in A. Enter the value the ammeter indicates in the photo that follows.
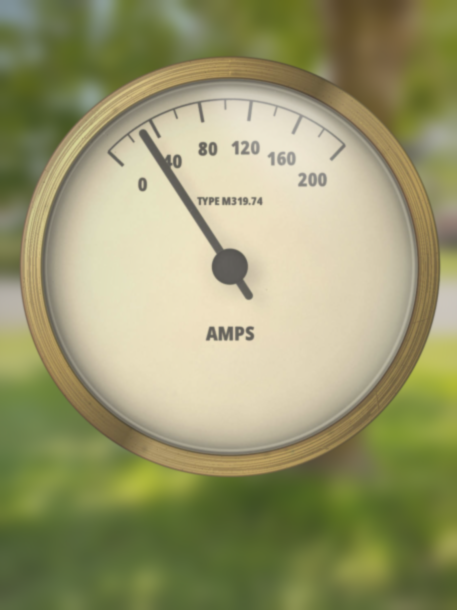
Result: 30 A
